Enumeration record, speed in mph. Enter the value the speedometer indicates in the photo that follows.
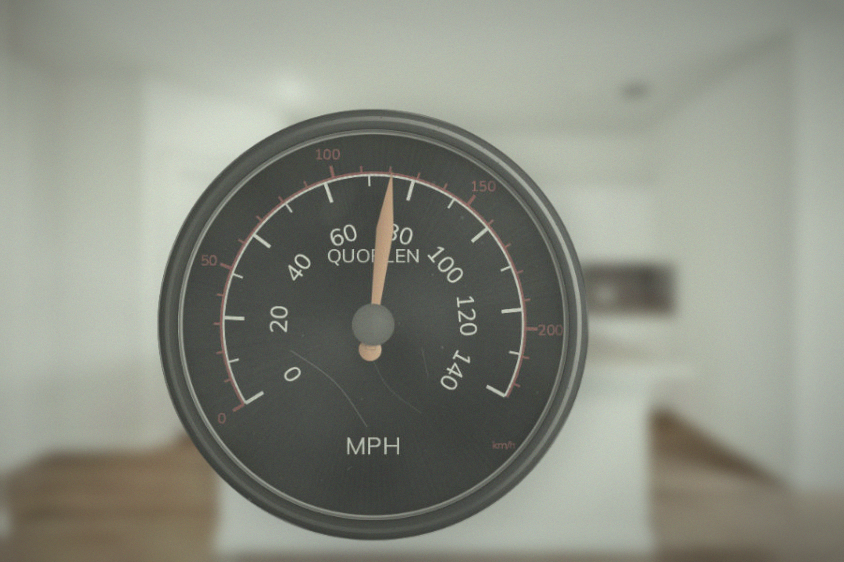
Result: 75 mph
